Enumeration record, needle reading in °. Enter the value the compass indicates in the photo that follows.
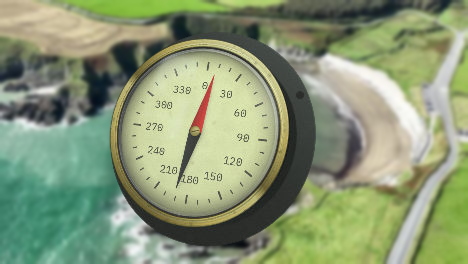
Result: 10 °
